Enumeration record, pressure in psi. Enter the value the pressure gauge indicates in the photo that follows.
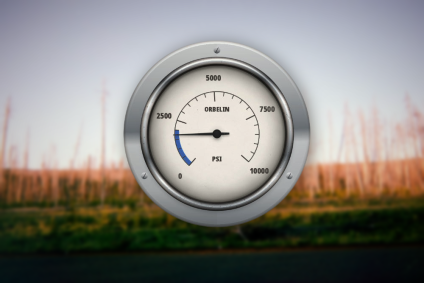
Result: 1750 psi
